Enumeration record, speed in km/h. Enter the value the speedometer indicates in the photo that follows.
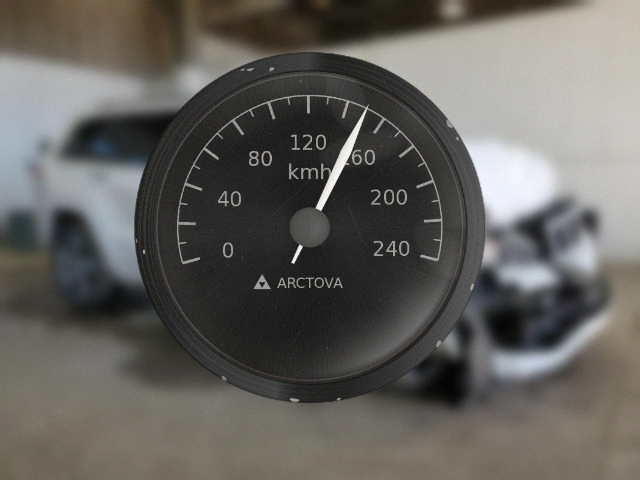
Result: 150 km/h
